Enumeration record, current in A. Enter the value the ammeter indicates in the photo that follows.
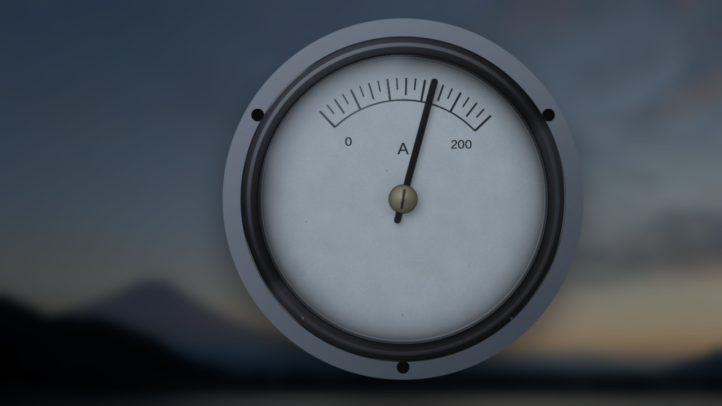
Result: 130 A
